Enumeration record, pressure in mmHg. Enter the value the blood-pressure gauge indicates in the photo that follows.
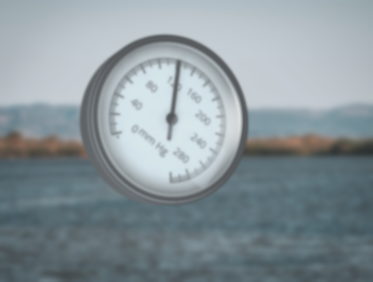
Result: 120 mmHg
